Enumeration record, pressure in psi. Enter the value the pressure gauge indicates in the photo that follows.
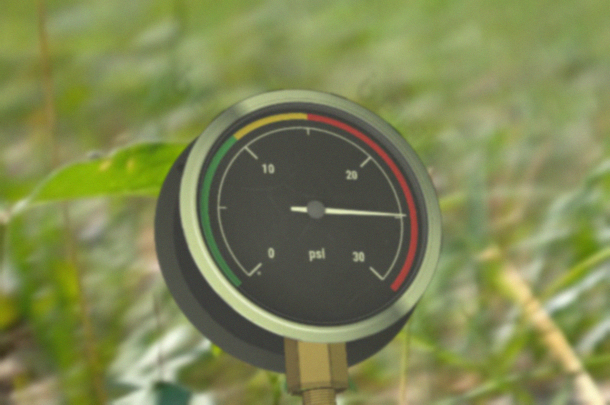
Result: 25 psi
